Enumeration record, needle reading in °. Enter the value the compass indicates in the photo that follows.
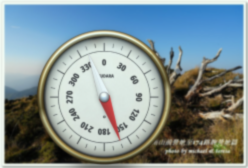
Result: 160 °
